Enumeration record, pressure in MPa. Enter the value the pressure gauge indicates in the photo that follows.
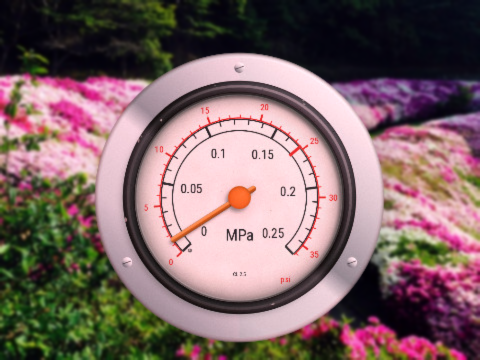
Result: 0.01 MPa
